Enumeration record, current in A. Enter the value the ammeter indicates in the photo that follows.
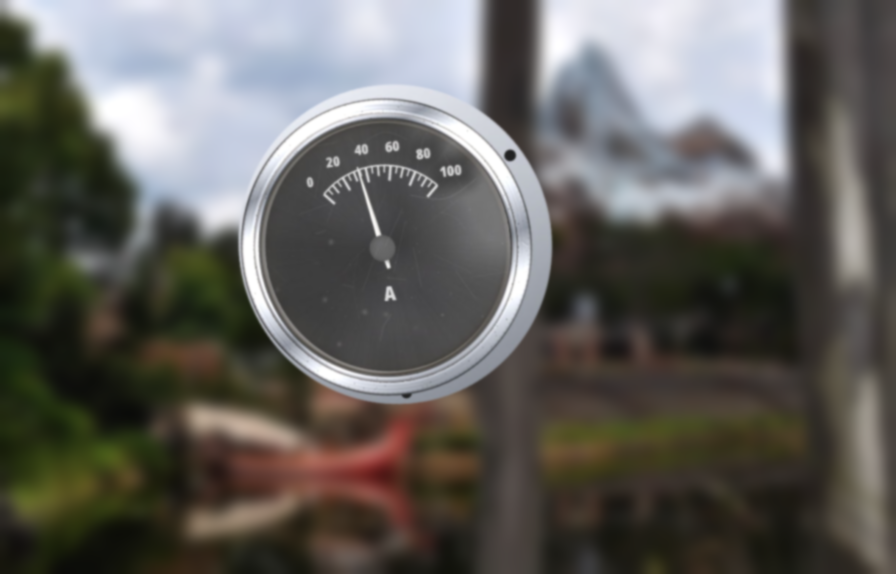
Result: 35 A
